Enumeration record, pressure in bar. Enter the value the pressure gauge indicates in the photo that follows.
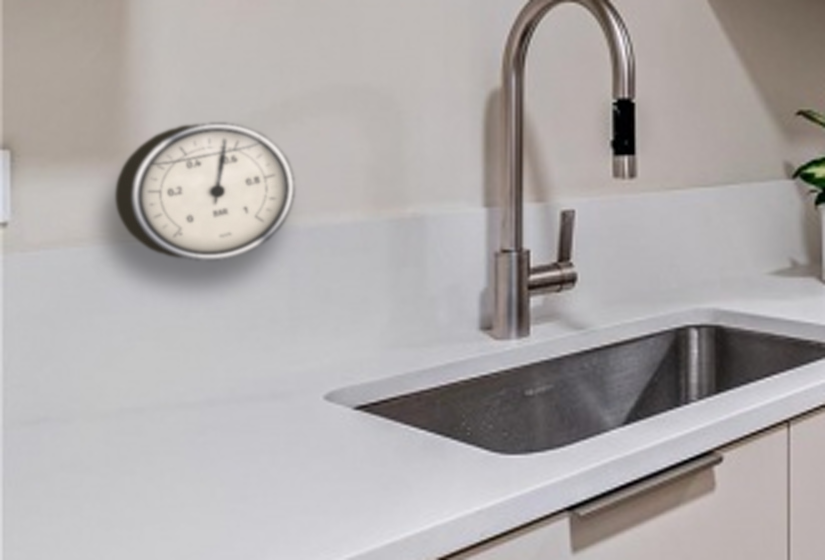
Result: 0.55 bar
